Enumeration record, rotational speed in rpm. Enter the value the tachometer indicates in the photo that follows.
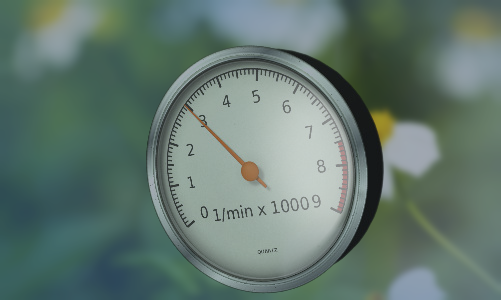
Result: 3000 rpm
